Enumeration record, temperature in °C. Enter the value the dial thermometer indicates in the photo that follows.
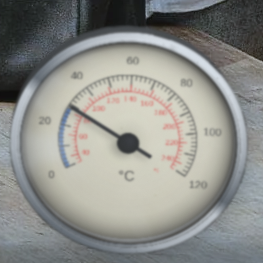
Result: 30 °C
